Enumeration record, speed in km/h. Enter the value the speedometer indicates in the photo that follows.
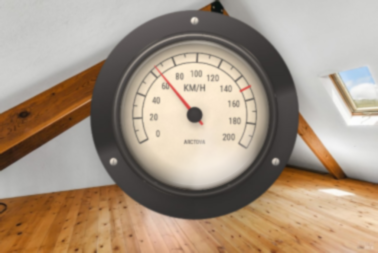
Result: 65 km/h
